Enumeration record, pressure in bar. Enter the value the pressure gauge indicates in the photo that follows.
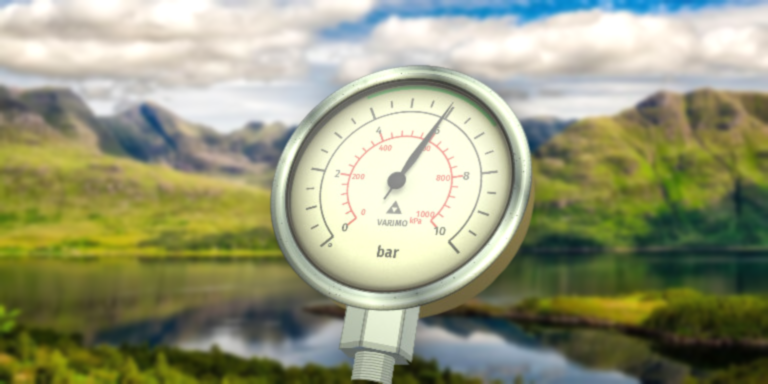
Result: 6 bar
